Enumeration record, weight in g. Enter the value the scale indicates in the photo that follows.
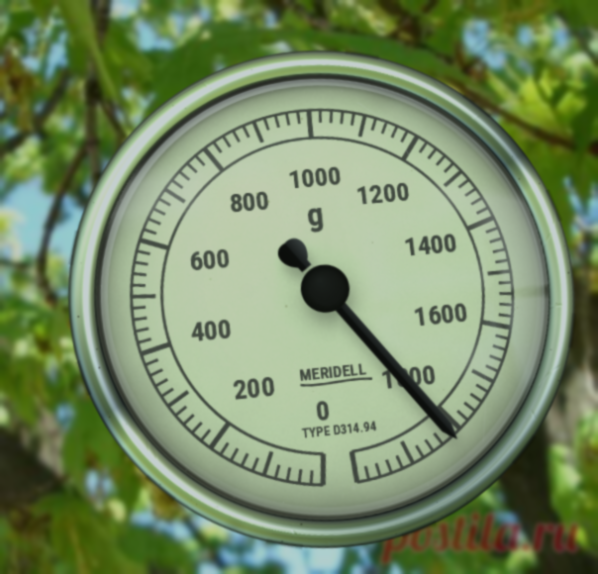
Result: 1820 g
